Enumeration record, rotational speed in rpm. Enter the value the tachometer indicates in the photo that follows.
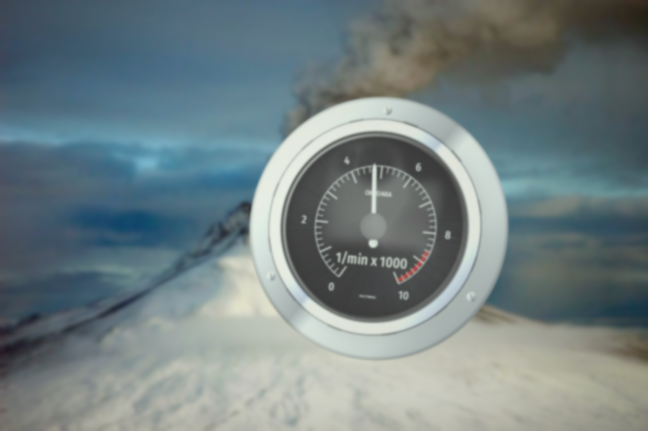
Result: 4800 rpm
